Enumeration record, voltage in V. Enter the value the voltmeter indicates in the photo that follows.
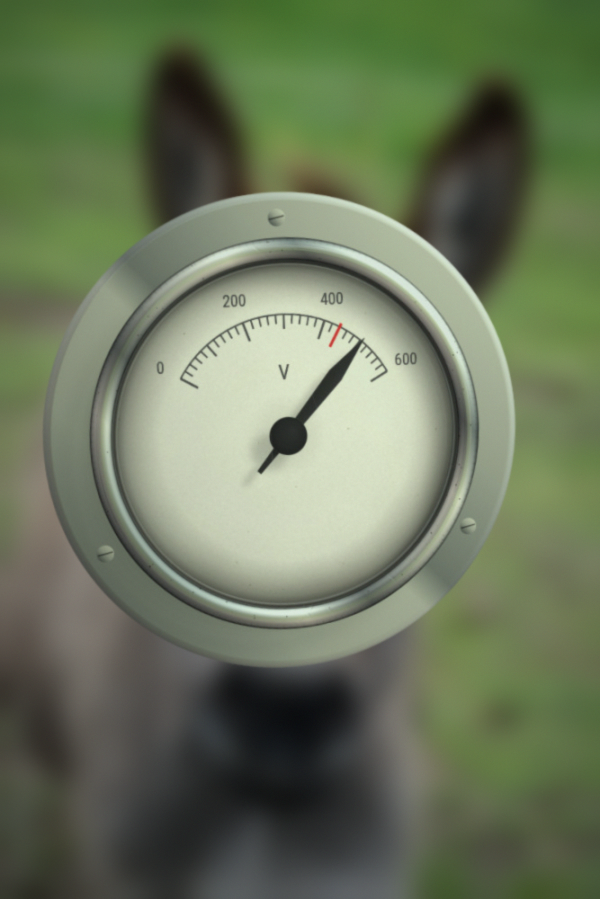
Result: 500 V
